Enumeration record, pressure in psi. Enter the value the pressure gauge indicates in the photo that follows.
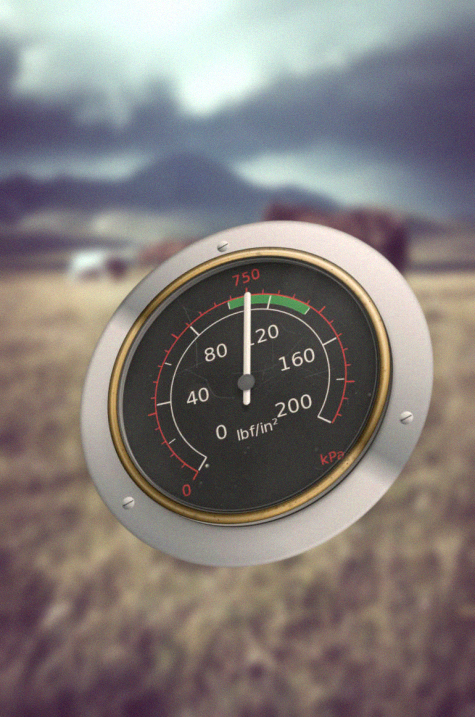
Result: 110 psi
